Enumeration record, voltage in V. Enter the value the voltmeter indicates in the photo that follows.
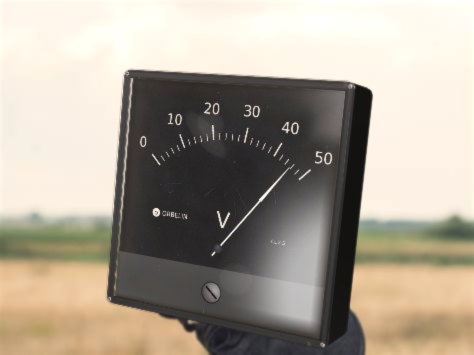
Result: 46 V
